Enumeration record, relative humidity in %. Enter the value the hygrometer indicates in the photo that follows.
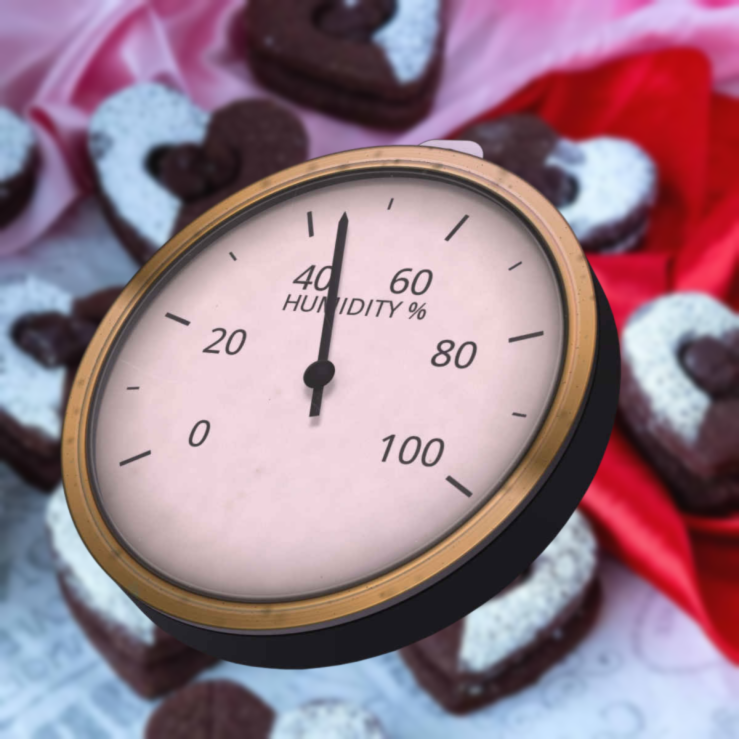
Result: 45 %
